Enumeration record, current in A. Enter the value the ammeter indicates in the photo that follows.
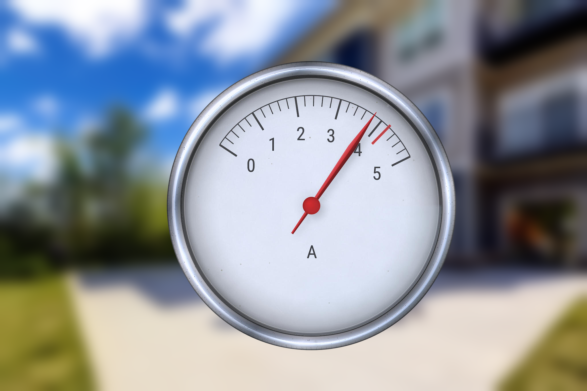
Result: 3.8 A
